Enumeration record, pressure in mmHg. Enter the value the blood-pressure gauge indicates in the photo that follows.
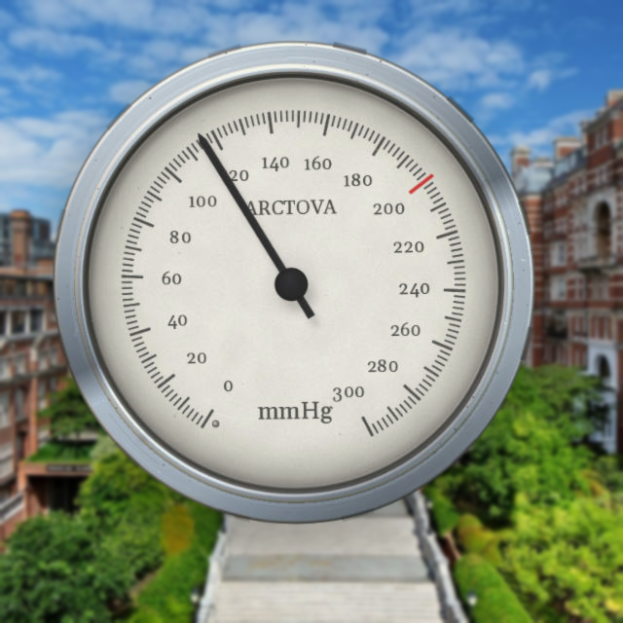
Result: 116 mmHg
